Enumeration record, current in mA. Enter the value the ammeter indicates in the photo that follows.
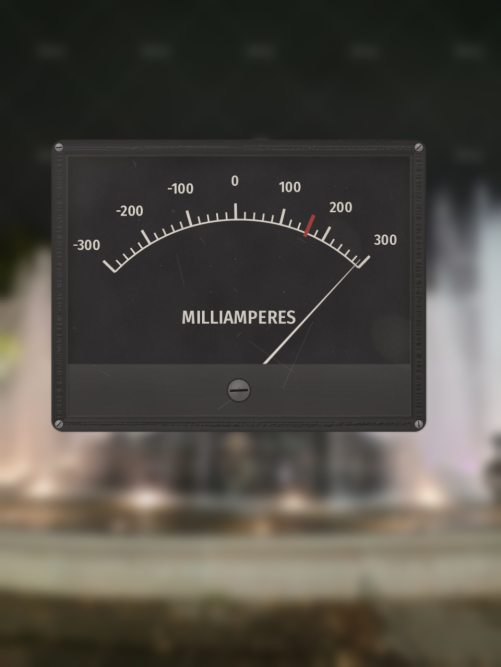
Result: 290 mA
